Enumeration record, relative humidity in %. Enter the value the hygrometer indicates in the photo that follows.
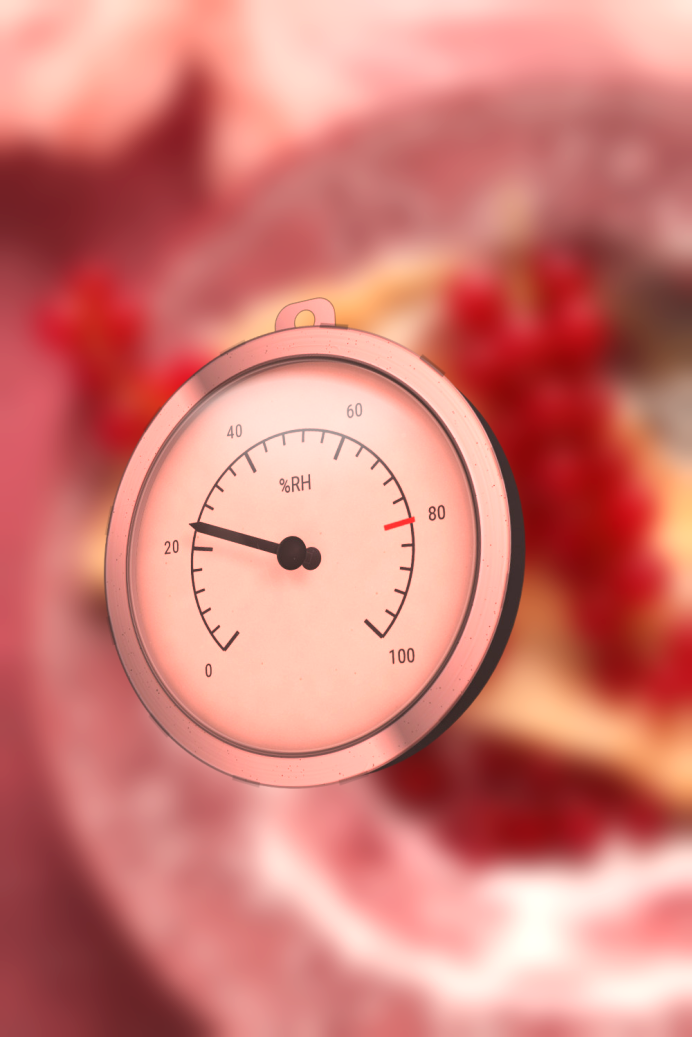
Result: 24 %
